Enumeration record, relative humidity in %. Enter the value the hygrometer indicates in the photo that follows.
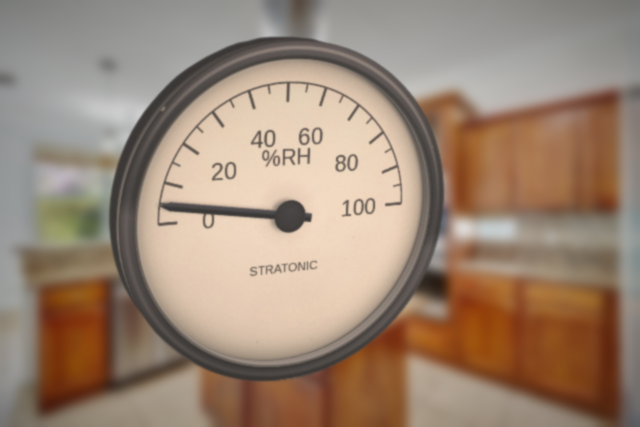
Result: 5 %
